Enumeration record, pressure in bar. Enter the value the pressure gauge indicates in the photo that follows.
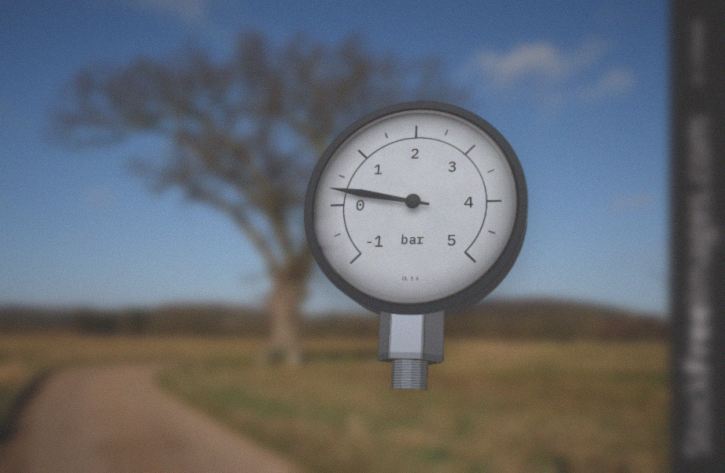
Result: 0.25 bar
